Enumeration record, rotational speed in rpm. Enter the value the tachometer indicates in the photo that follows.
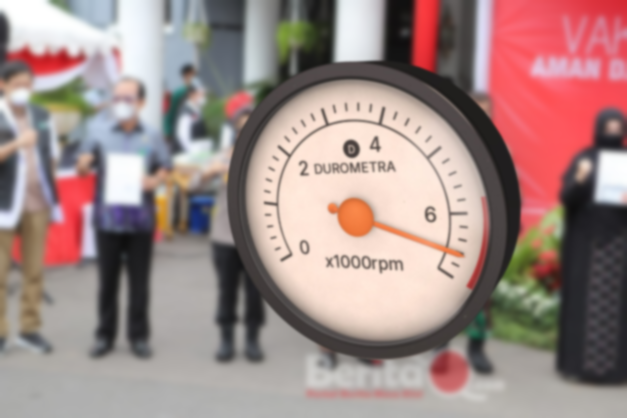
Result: 6600 rpm
